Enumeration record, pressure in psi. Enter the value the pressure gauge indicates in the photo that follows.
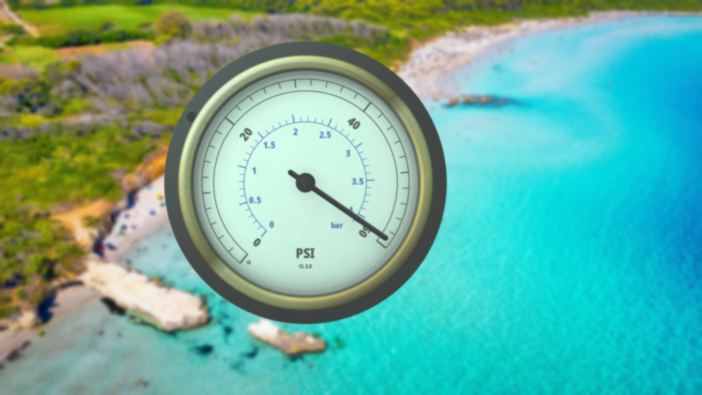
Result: 59 psi
